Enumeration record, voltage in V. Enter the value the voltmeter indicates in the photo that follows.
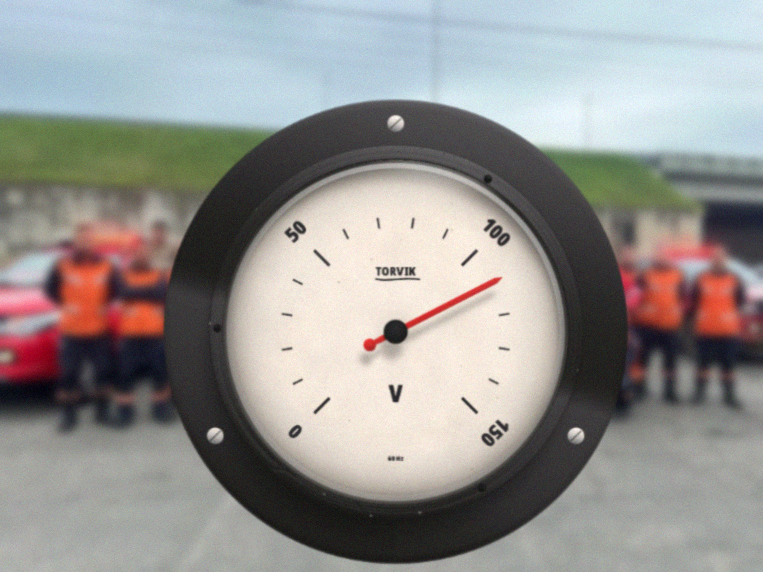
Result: 110 V
